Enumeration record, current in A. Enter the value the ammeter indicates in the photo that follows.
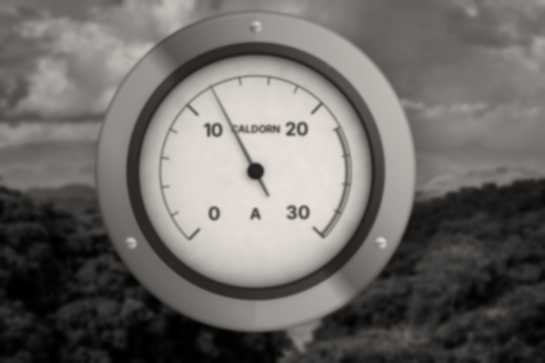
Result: 12 A
